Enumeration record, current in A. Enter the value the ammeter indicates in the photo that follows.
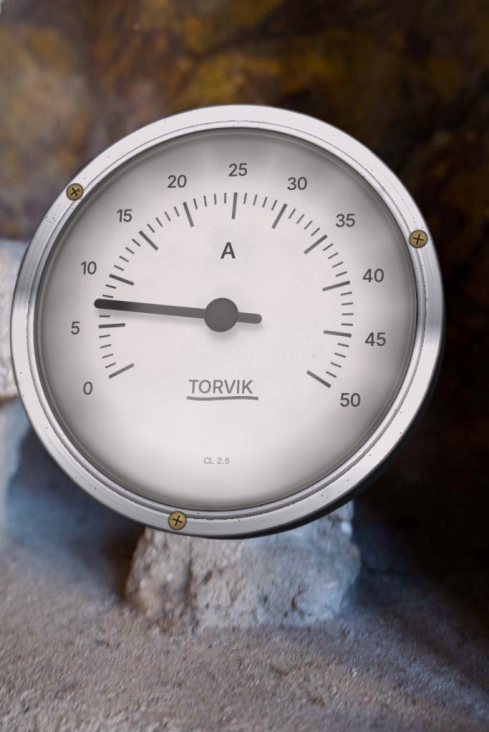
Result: 7 A
